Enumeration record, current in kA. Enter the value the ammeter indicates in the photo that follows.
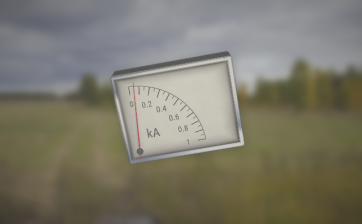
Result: 0.05 kA
